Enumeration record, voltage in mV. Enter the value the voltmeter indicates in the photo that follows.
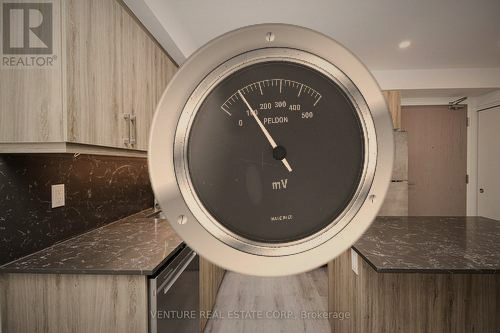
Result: 100 mV
